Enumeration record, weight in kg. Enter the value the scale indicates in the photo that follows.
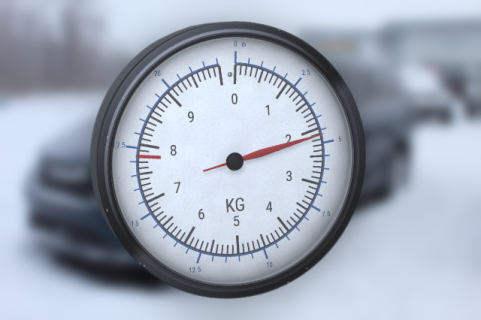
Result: 2.1 kg
